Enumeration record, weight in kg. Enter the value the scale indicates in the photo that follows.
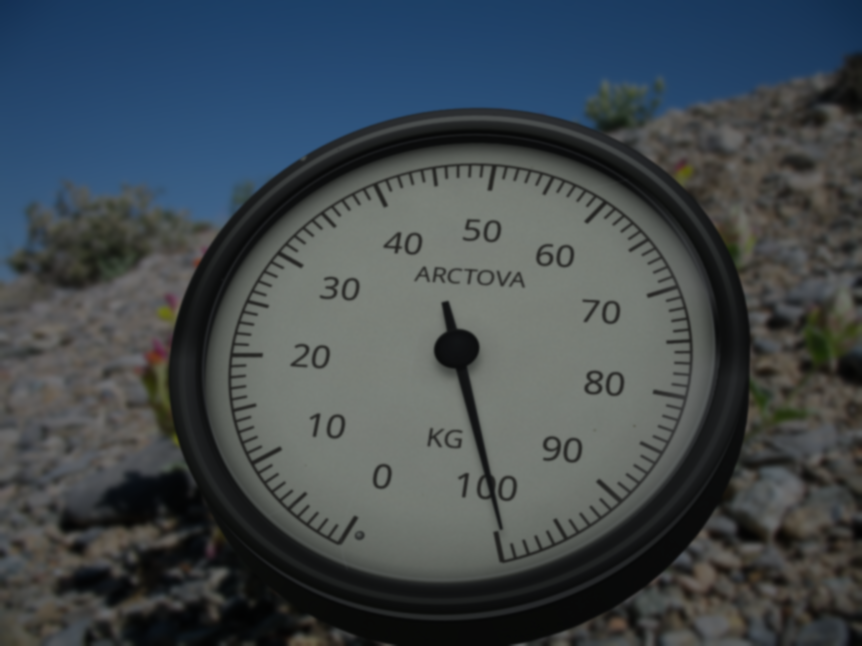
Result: 99.5 kg
